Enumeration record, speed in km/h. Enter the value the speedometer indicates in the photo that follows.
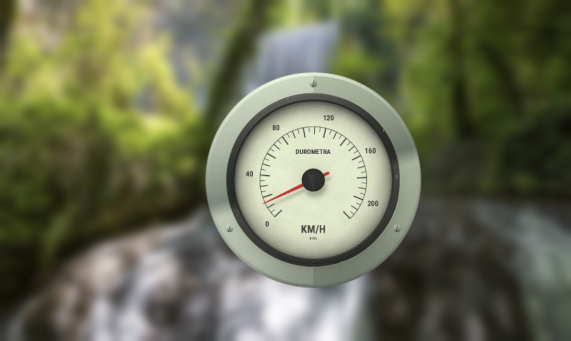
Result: 15 km/h
